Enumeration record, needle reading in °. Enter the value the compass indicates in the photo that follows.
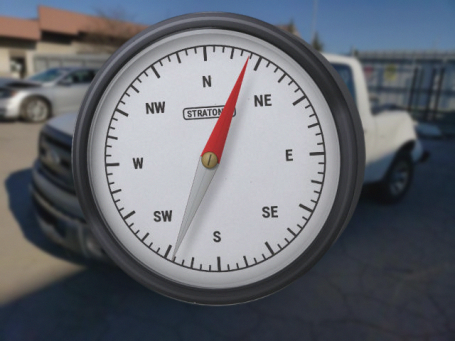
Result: 25 °
